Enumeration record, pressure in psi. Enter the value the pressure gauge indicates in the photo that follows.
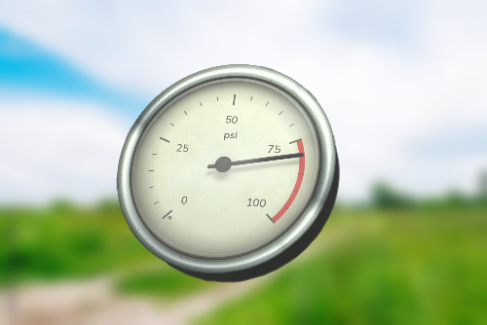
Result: 80 psi
